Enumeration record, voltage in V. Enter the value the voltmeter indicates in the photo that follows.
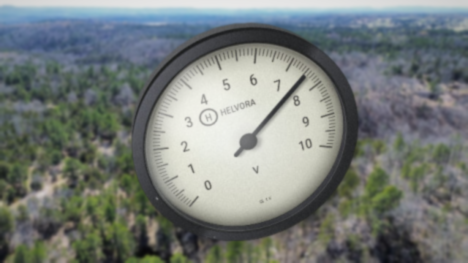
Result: 7.5 V
